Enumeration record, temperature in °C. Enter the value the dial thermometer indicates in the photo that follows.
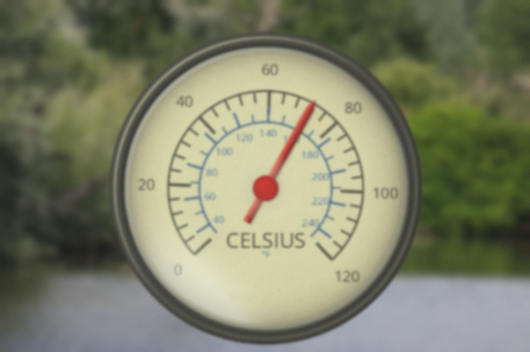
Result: 72 °C
